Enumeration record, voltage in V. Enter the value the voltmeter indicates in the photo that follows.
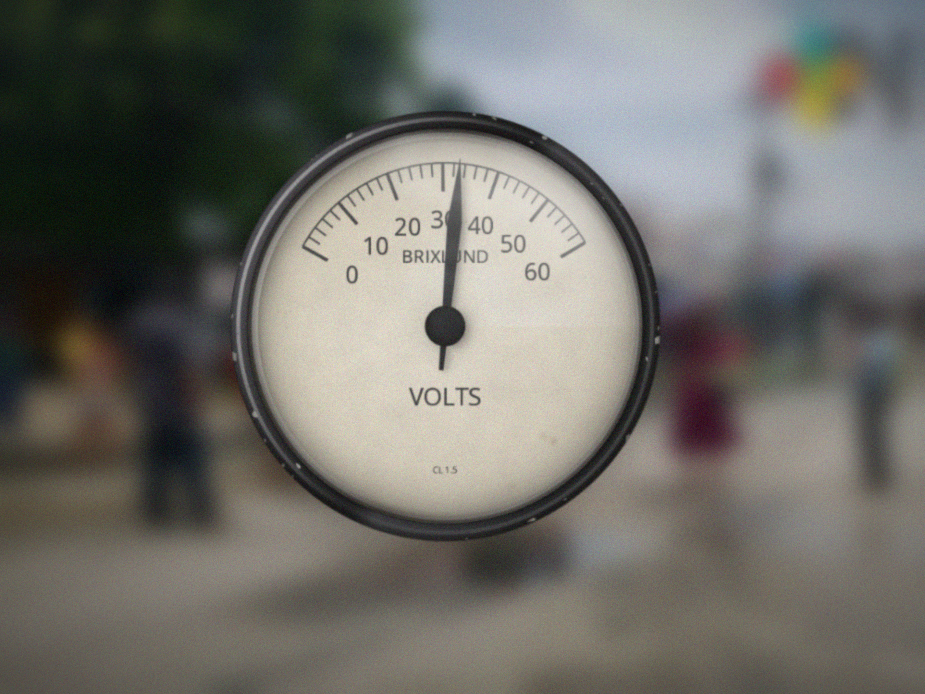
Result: 33 V
